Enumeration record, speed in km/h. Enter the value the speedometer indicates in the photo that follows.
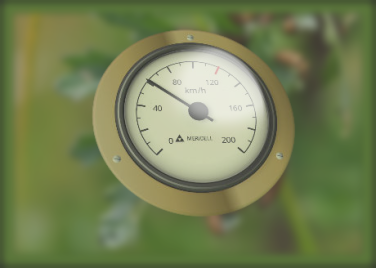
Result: 60 km/h
